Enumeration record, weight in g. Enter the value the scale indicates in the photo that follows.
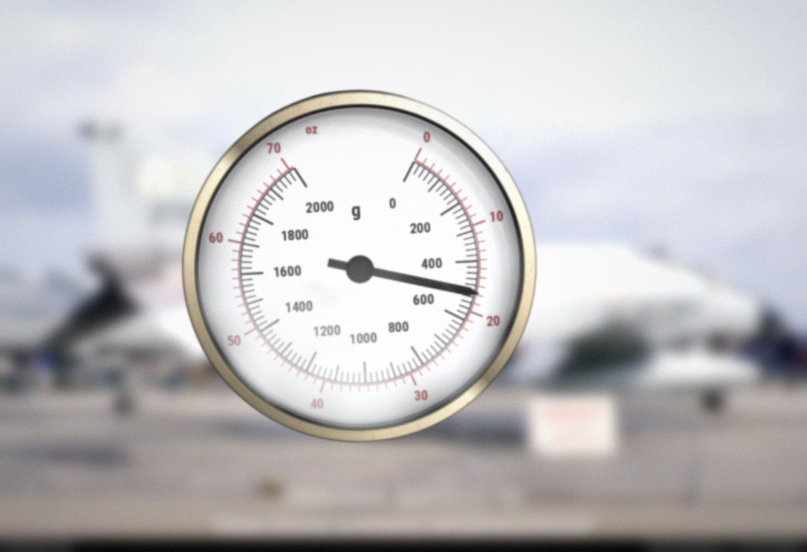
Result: 500 g
